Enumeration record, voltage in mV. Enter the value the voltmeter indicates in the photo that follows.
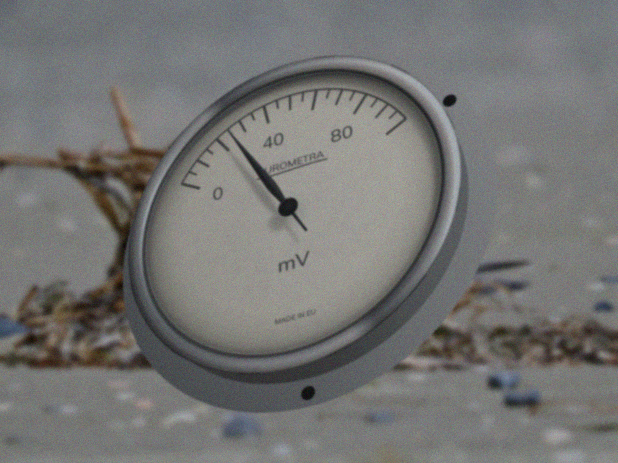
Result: 25 mV
